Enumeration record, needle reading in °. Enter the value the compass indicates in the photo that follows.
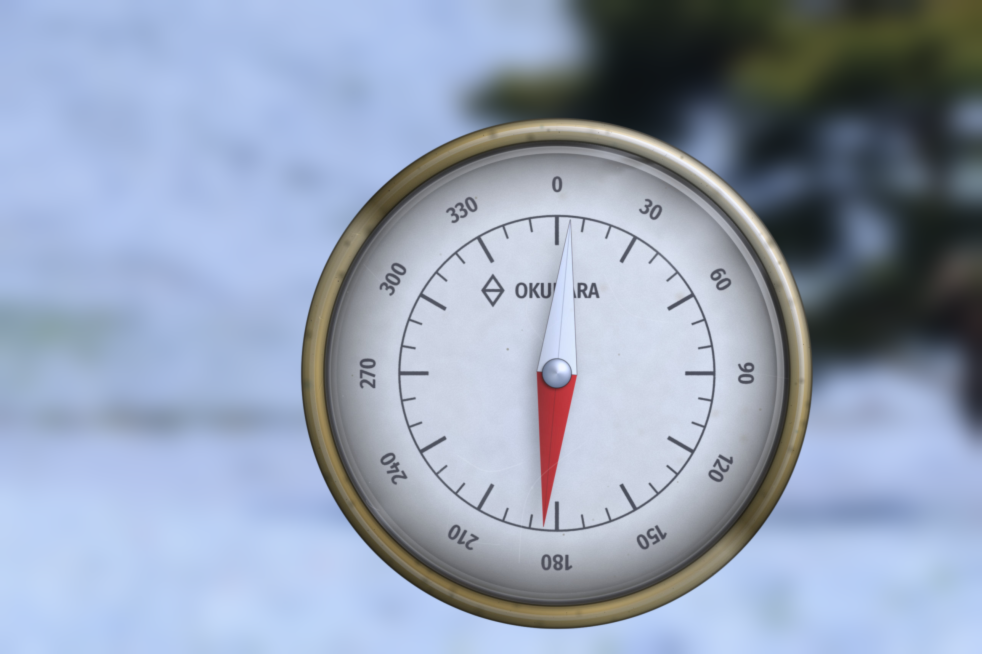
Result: 185 °
